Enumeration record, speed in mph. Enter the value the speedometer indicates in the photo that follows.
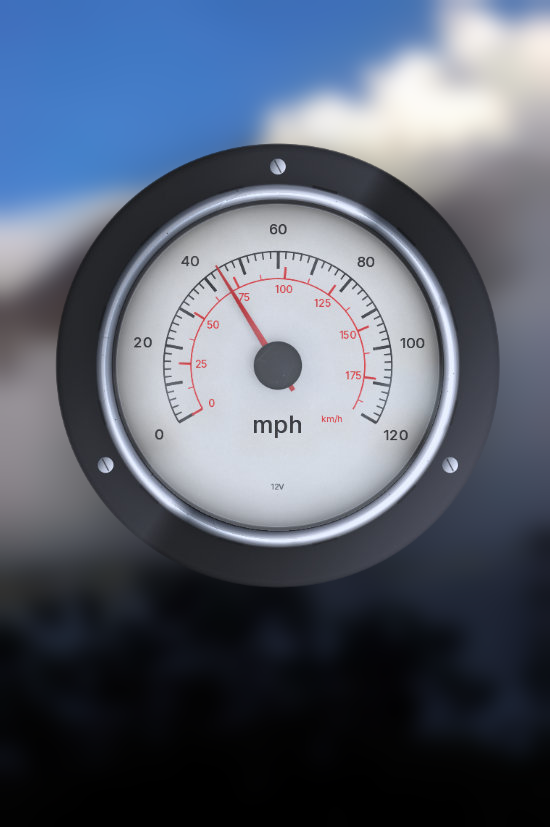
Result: 44 mph
